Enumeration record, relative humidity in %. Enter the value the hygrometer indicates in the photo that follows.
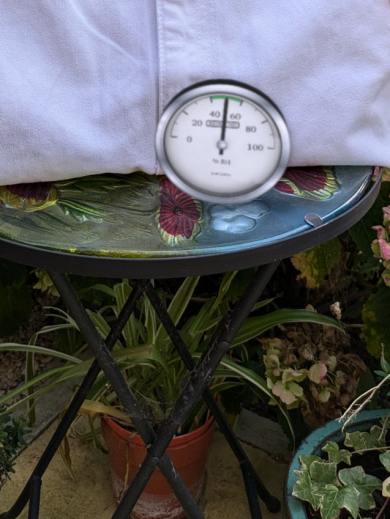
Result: 50 %
